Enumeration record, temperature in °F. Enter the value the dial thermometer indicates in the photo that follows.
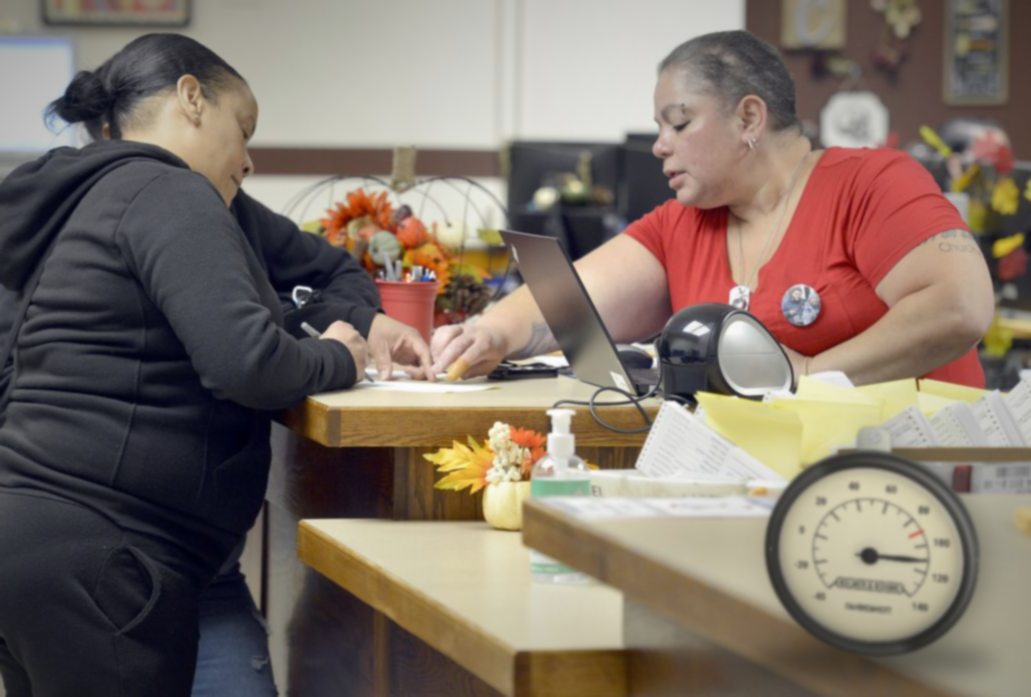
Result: 110 °F
